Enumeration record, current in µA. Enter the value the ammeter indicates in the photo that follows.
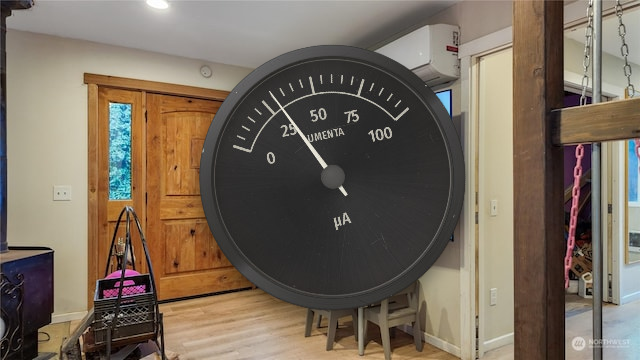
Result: 30 µA
